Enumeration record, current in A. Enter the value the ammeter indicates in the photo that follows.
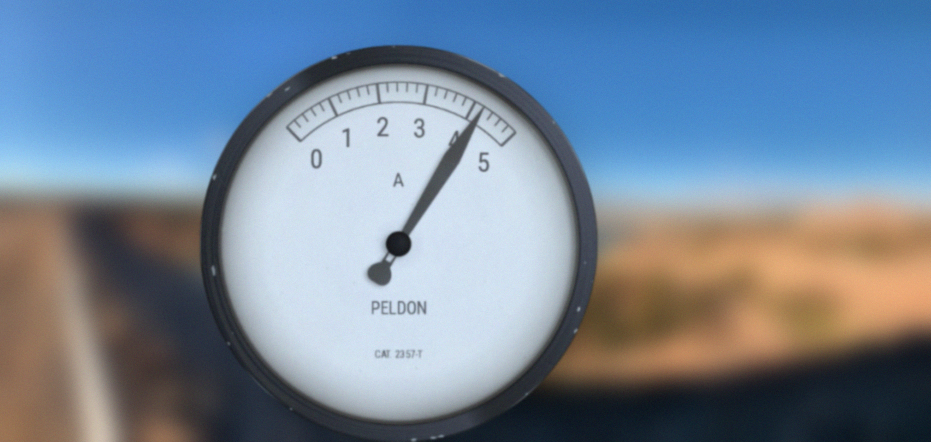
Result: 4.2 A
